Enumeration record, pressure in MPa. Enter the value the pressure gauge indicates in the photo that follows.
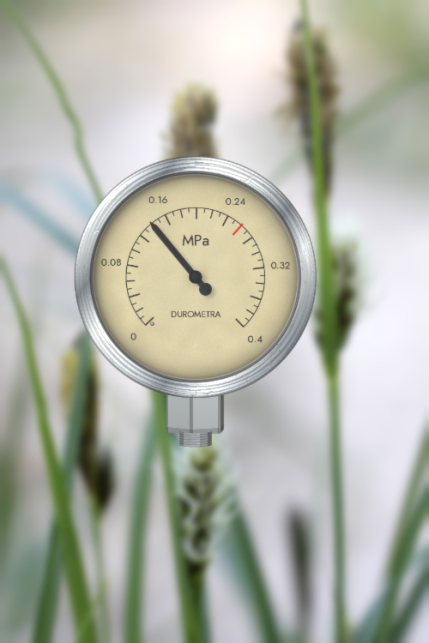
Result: 0.14 MPa
